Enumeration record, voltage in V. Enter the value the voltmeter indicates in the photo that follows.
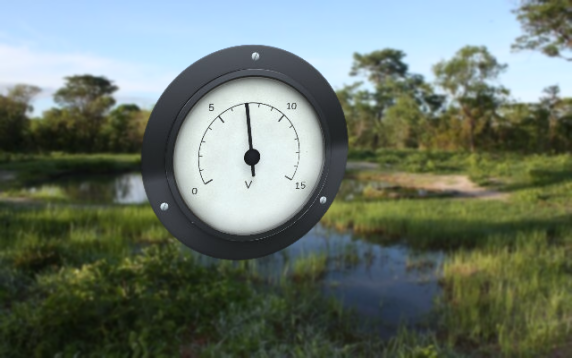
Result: 7 V
